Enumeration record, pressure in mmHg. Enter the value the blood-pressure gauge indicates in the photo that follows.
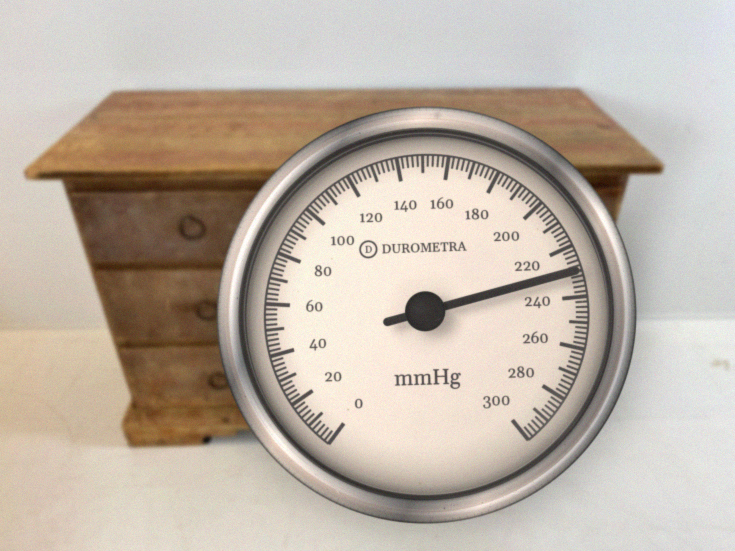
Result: 230 mmHg
